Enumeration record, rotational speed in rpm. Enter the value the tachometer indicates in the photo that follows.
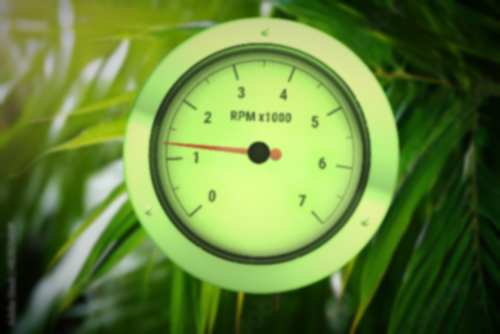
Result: 1250 rpm
